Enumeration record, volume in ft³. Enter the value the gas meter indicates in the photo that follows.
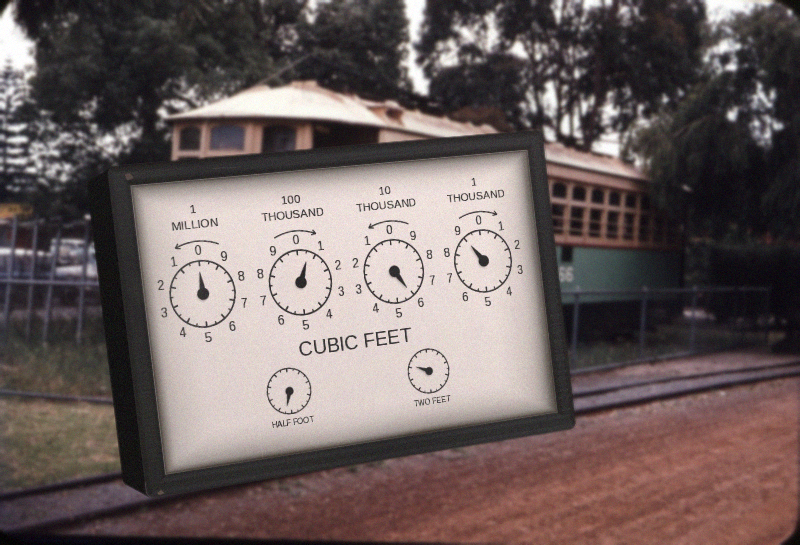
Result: 5900 ft³
